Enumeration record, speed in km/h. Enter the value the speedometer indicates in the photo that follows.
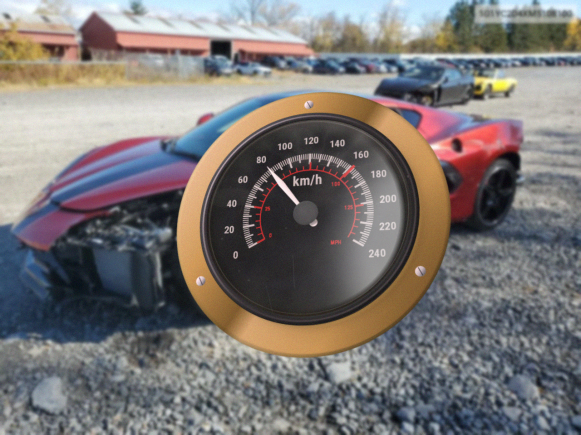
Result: 80 km/h
